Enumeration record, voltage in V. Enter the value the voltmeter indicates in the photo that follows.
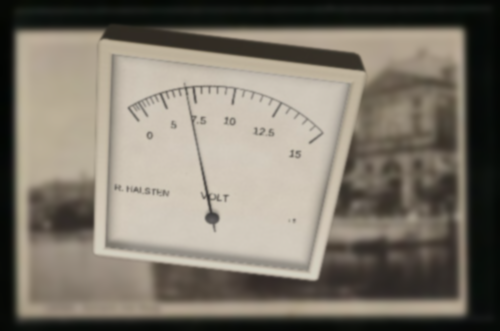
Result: 7 V
